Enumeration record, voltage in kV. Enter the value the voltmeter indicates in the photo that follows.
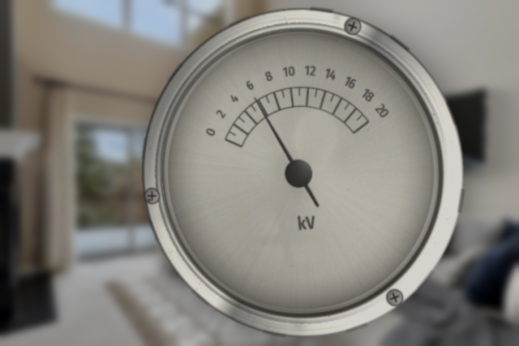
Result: 6 kV
